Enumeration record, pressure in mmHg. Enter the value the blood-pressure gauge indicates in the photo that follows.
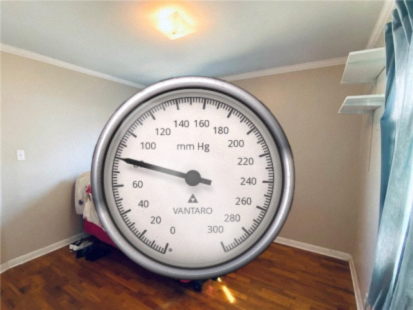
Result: 80 mmHg
